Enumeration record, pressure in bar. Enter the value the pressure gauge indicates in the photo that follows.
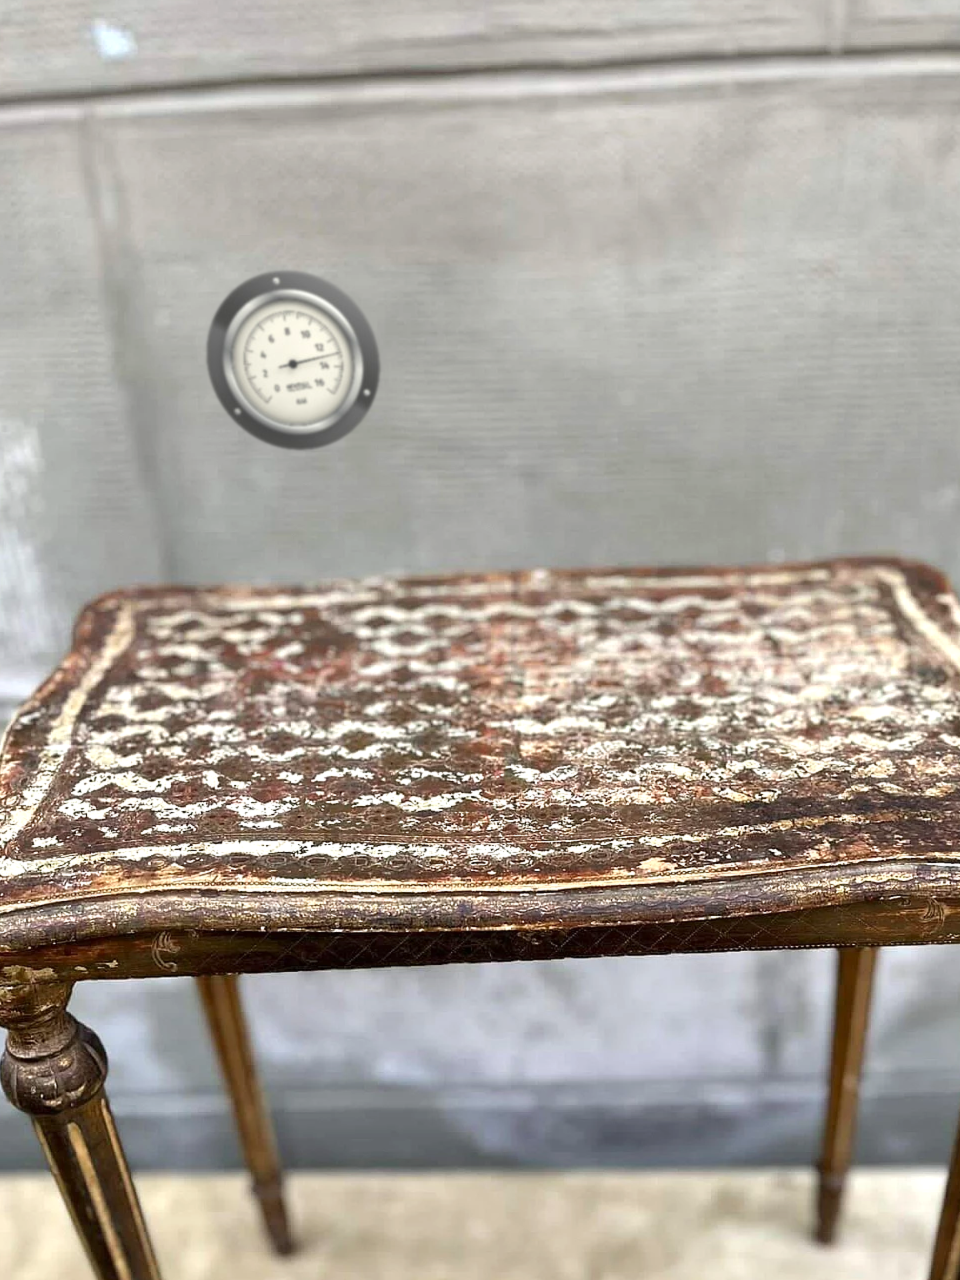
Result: 13 bar
